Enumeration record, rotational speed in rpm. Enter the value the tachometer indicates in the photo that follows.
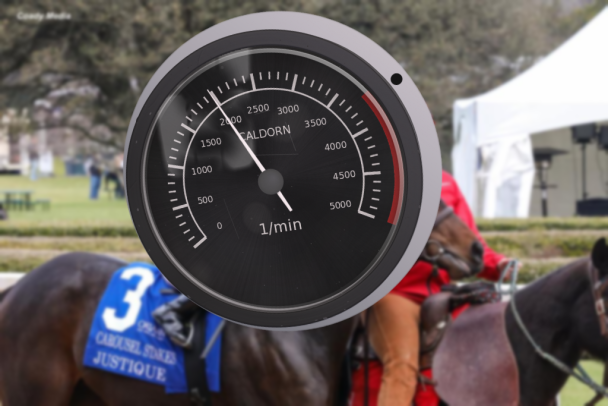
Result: 2000 rpm
